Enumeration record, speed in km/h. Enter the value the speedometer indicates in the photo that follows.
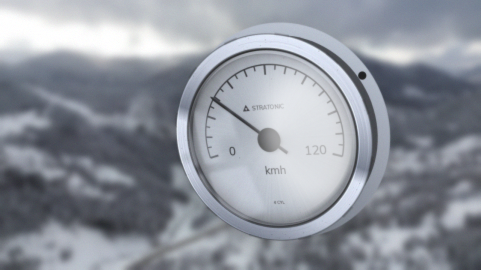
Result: 30 km/h
